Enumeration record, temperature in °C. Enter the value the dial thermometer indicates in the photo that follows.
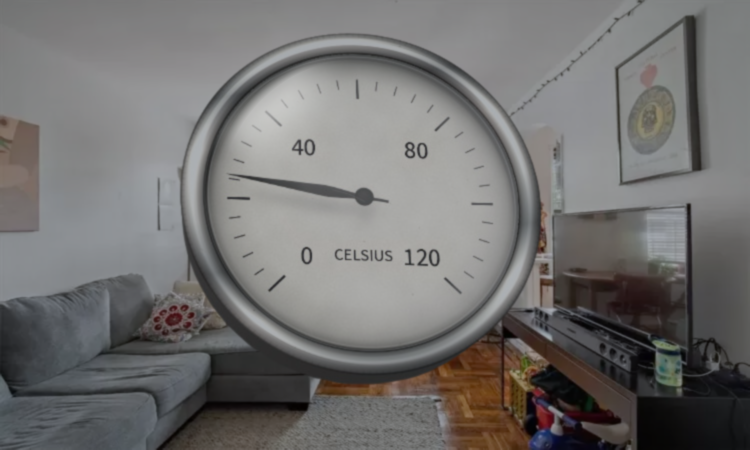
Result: 24 °C
